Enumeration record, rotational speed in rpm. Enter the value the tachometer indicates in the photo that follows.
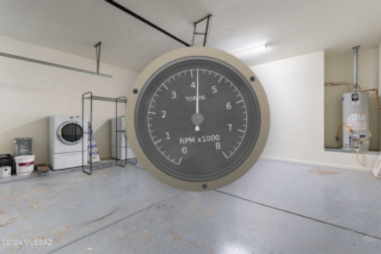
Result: 4200 rpm
